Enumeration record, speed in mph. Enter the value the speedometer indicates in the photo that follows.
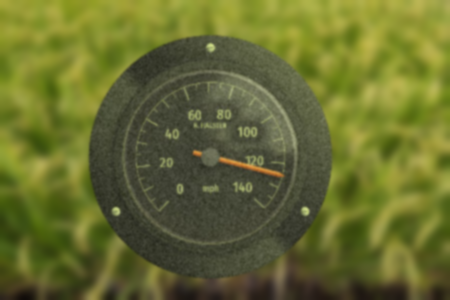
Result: 125 mph
